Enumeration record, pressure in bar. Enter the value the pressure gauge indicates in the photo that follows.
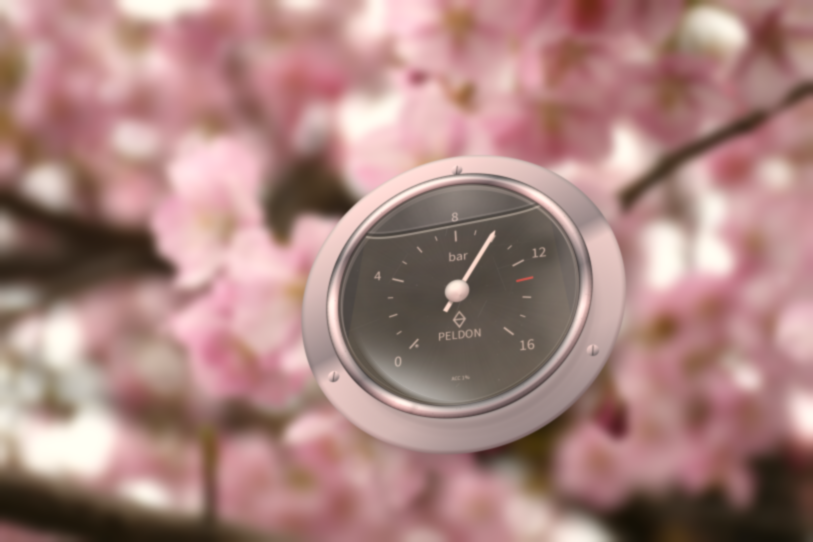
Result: 10 bar
